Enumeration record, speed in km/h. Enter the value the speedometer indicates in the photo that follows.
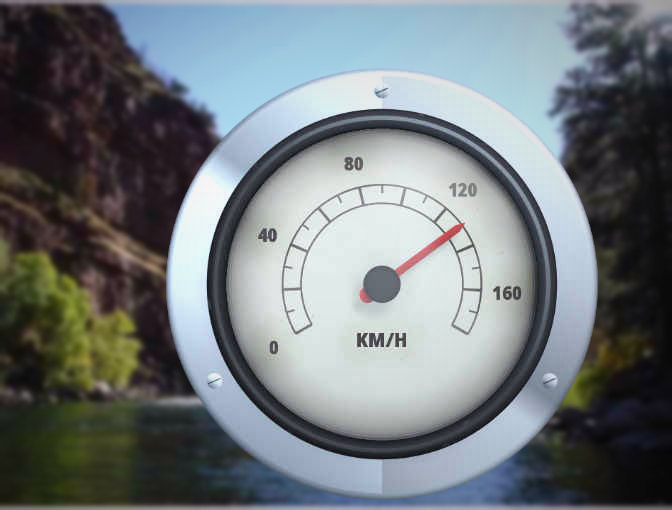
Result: 130 km/h
